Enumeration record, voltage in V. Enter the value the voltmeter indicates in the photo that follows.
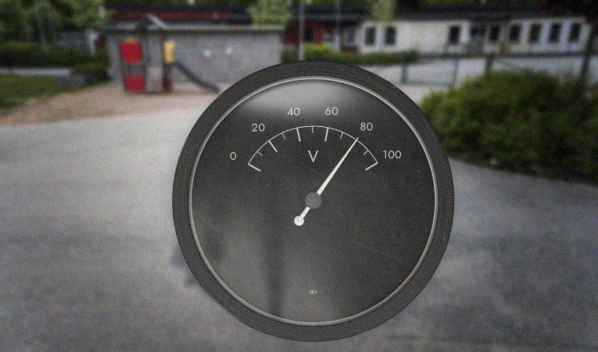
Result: 80 V
